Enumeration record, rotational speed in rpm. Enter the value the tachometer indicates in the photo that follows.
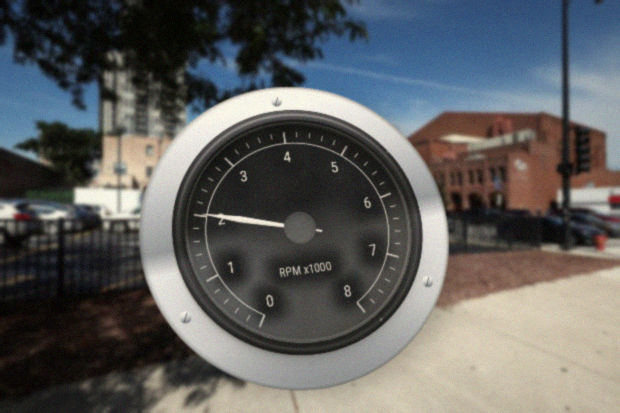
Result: 2000 rpm
